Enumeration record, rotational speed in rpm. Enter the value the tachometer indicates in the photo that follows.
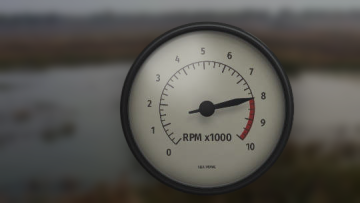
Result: 8000 rpm
